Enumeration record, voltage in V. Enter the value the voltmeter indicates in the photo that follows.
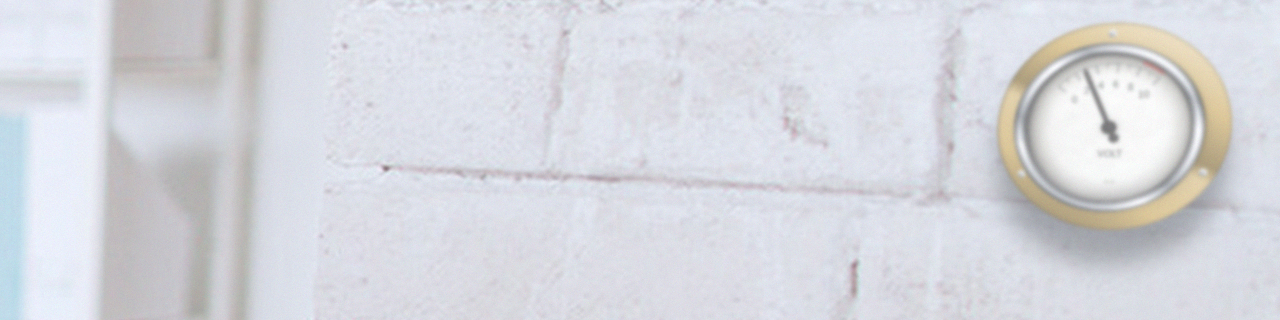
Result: 3 V
